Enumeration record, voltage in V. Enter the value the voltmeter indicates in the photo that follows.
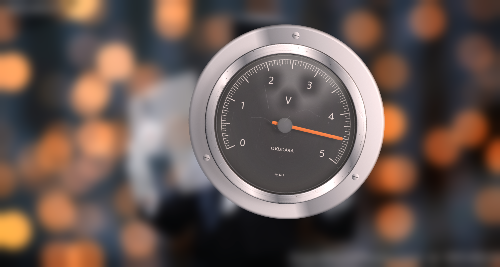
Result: 4.5 V
